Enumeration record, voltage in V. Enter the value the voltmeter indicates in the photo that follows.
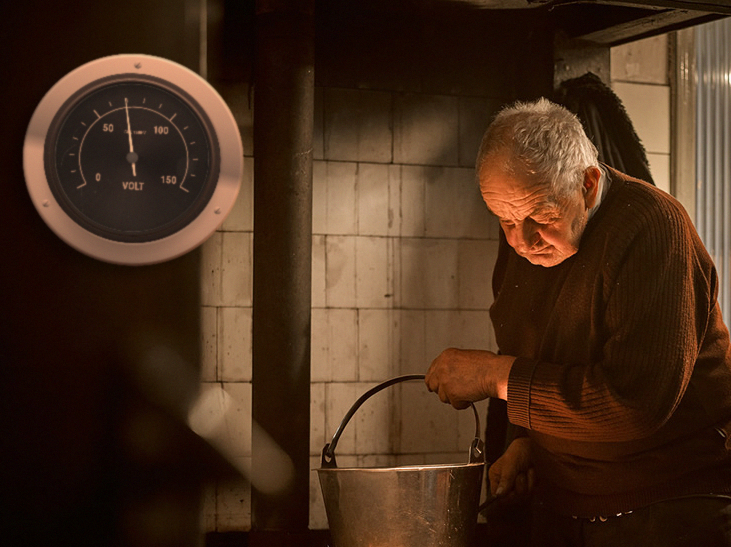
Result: 70 V
